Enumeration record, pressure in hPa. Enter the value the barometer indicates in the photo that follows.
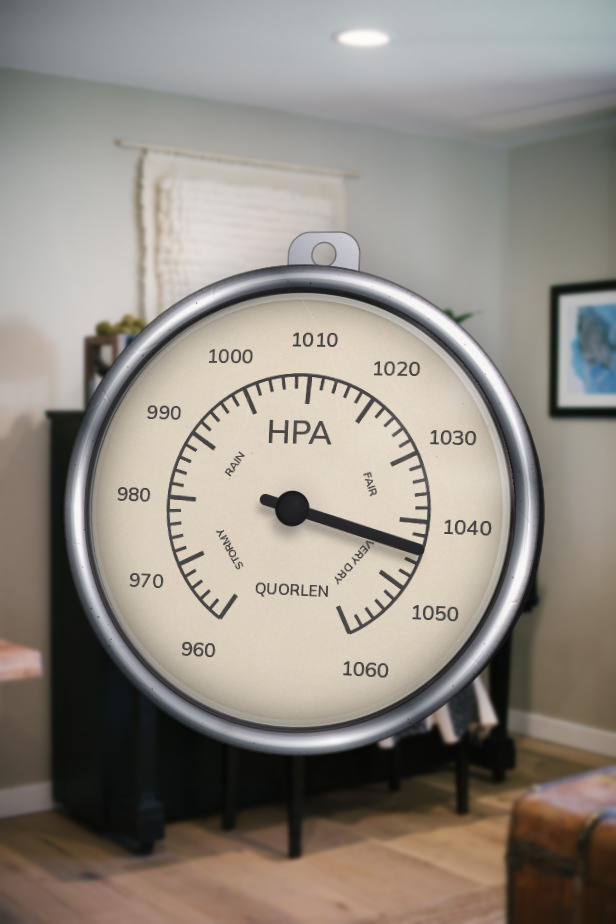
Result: 1044 hPa
